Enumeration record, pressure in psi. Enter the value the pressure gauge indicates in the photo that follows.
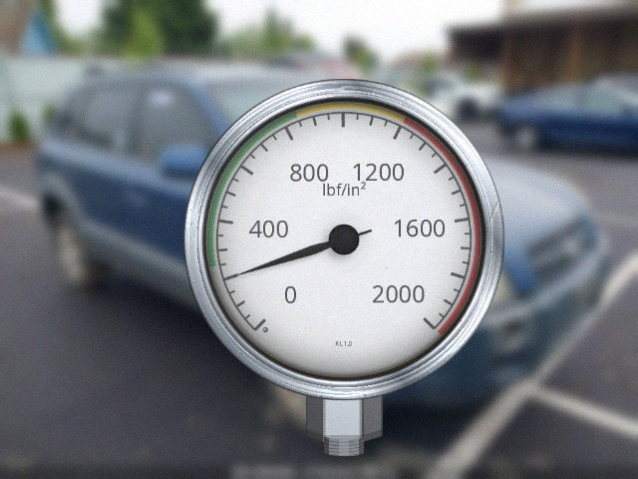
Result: 200 psi
